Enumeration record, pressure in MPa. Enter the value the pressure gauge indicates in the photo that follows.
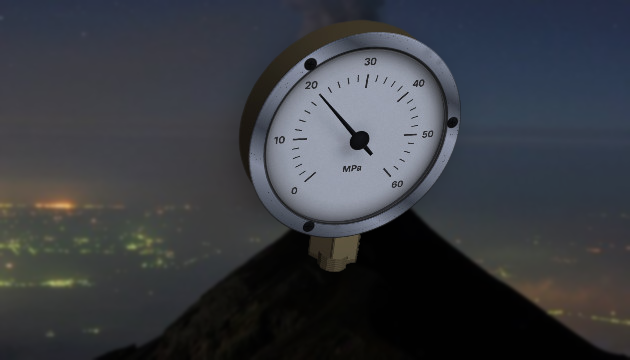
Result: 20 MPa
